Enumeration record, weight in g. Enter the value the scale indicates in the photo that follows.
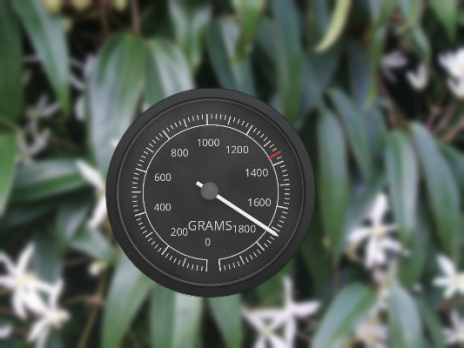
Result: 1720 g
